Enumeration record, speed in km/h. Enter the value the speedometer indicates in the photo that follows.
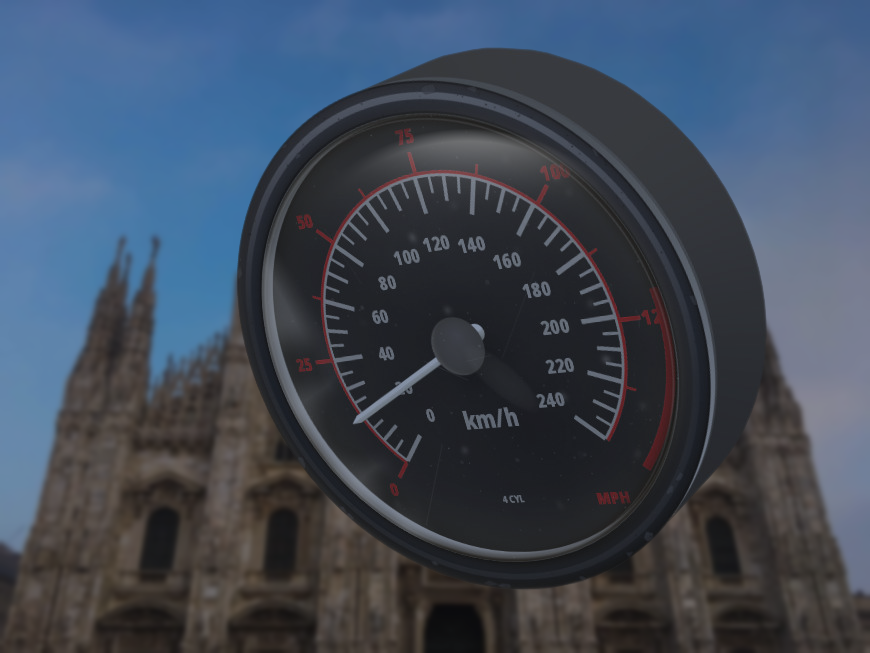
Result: 20 km/h
